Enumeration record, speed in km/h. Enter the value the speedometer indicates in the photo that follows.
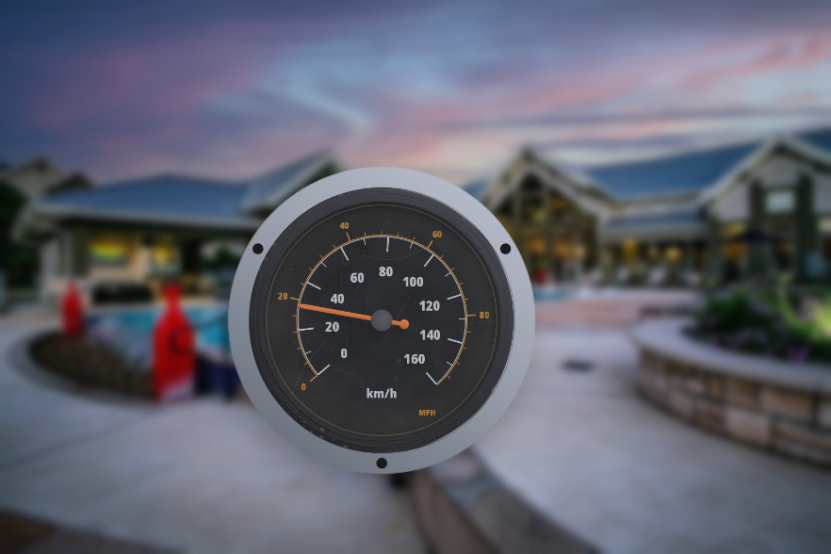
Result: 30 km/h
